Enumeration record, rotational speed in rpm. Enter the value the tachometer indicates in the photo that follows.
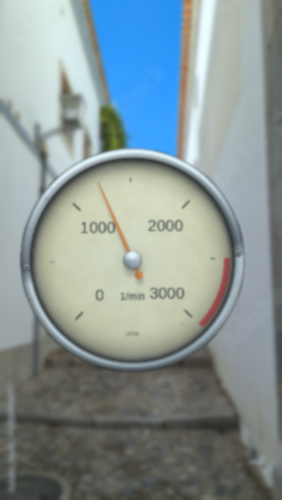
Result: 1250 rpm
